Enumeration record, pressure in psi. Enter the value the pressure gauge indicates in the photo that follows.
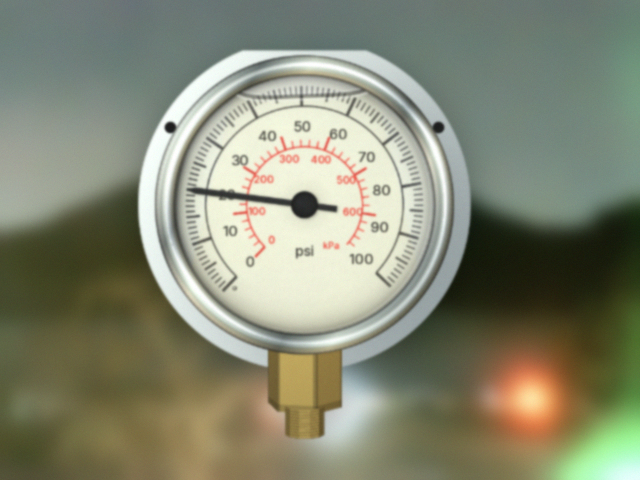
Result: 20 psi
